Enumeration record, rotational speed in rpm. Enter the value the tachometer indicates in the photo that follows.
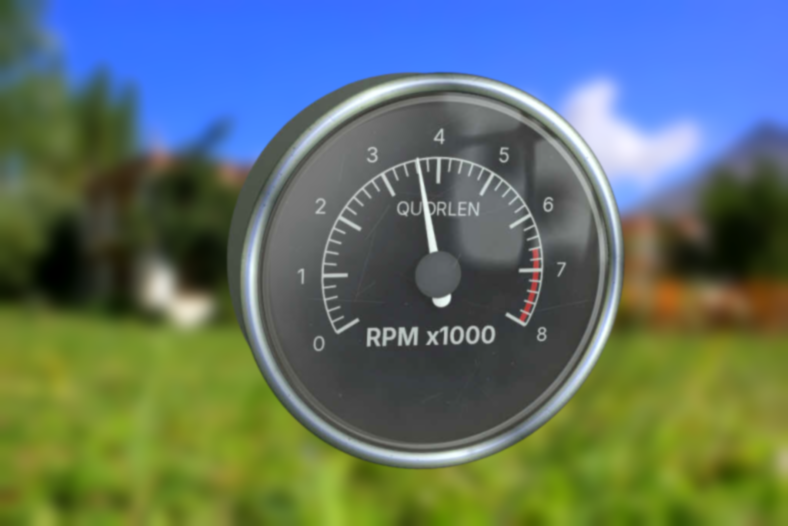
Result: 3600 rpm
